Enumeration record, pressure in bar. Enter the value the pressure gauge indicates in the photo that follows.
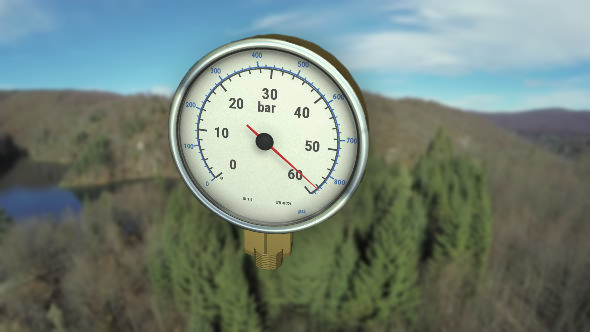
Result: 58 bar
